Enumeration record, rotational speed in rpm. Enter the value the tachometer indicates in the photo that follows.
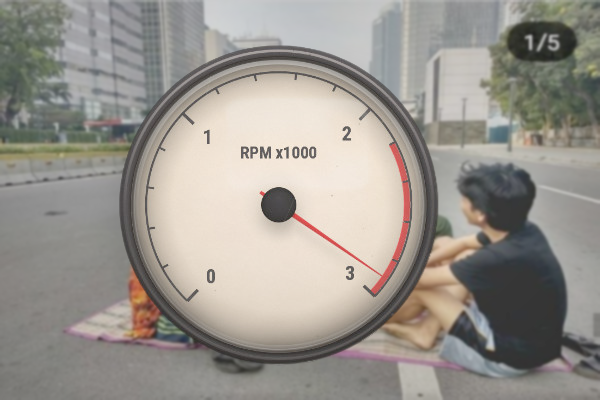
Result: 2900 rpm
